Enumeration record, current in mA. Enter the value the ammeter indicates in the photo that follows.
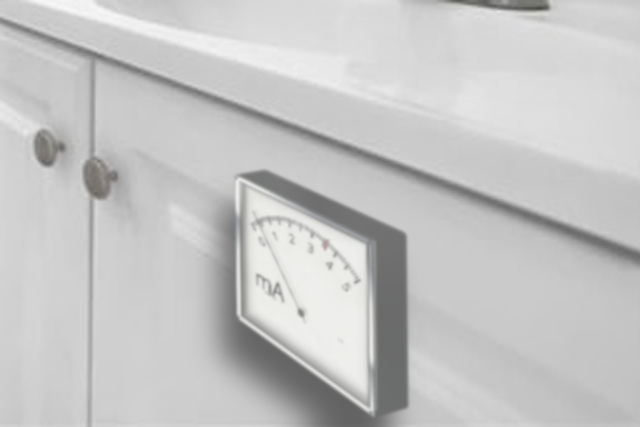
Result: 0.5 mA
